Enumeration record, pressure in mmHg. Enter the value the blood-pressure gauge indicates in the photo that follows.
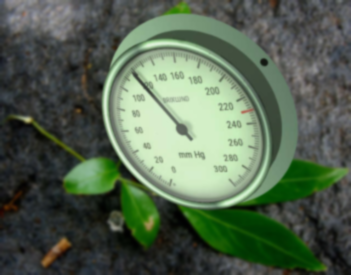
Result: 120 mmHg
